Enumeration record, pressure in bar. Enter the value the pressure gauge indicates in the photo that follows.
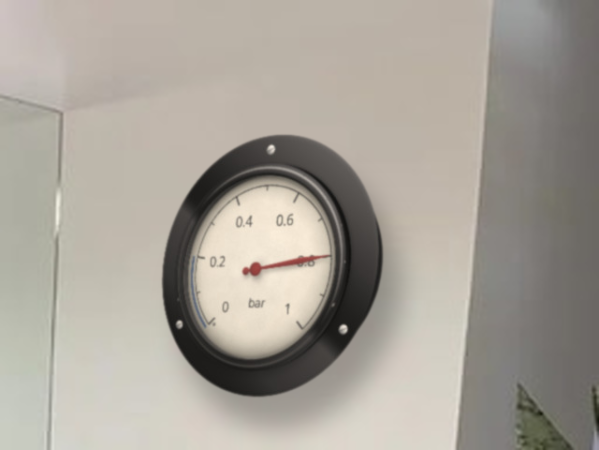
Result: 0.8 bar
